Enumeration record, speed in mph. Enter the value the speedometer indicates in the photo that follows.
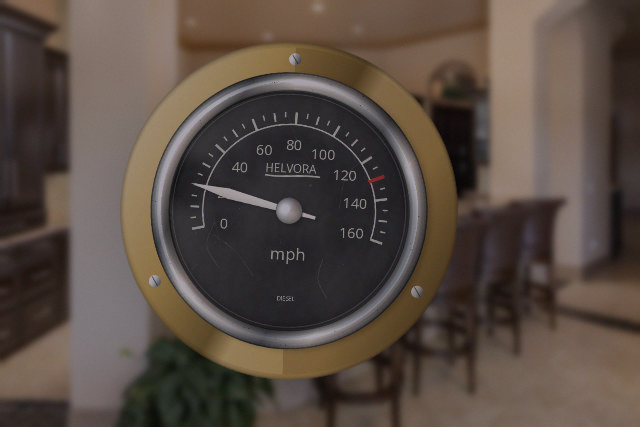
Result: 20 mph
